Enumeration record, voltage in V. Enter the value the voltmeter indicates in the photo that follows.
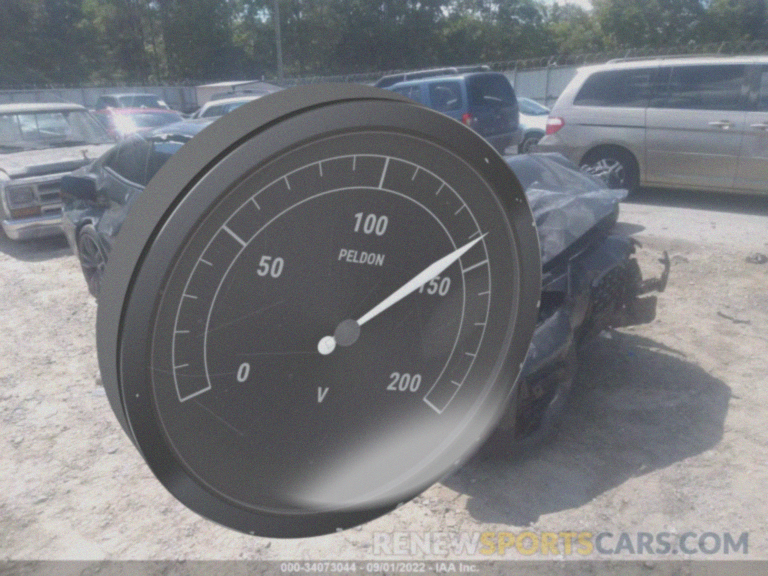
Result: 140 V
